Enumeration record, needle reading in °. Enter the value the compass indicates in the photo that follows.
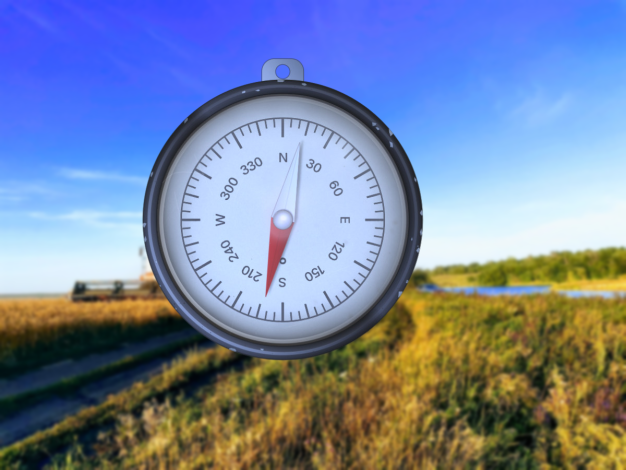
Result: 192.5 °
